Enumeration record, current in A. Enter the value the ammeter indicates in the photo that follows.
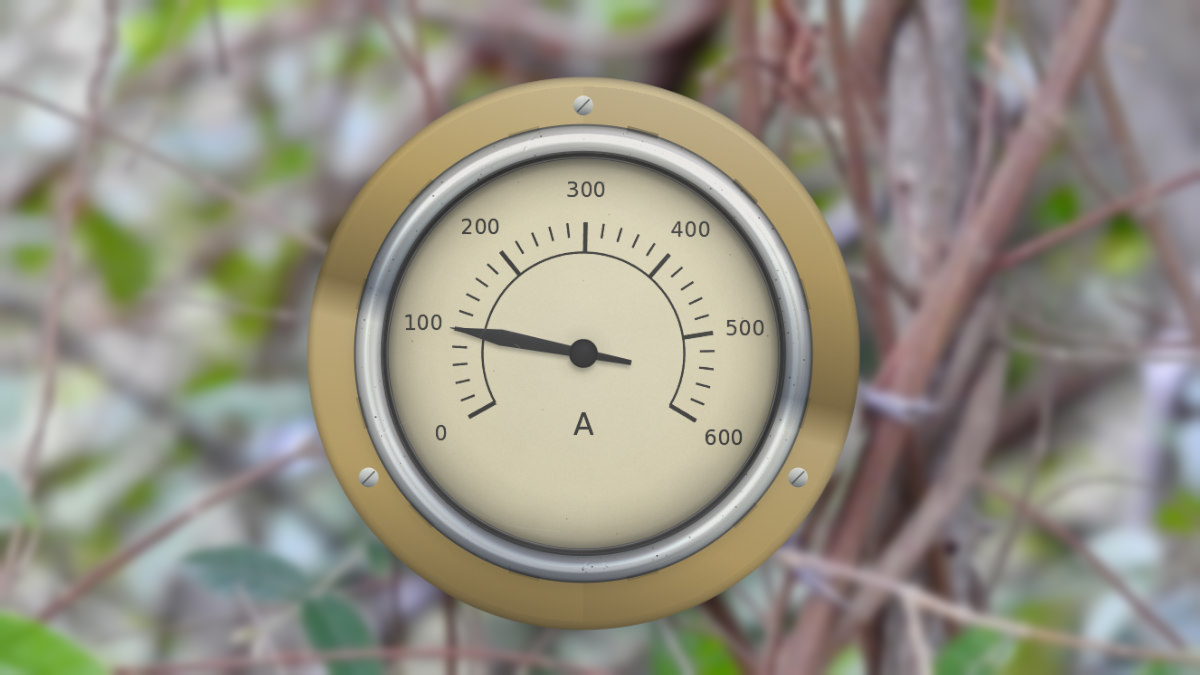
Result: 100 A
